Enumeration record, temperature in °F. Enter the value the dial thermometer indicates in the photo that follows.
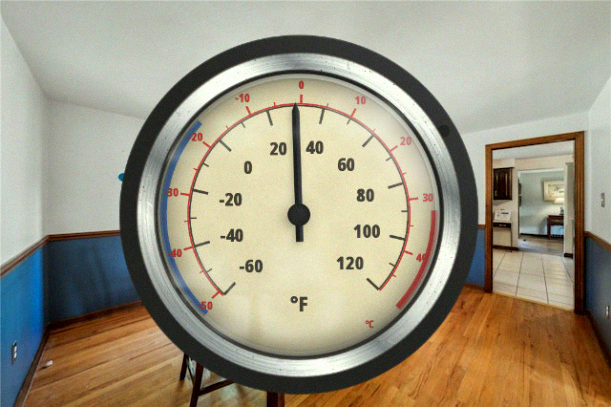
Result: 30 °F
